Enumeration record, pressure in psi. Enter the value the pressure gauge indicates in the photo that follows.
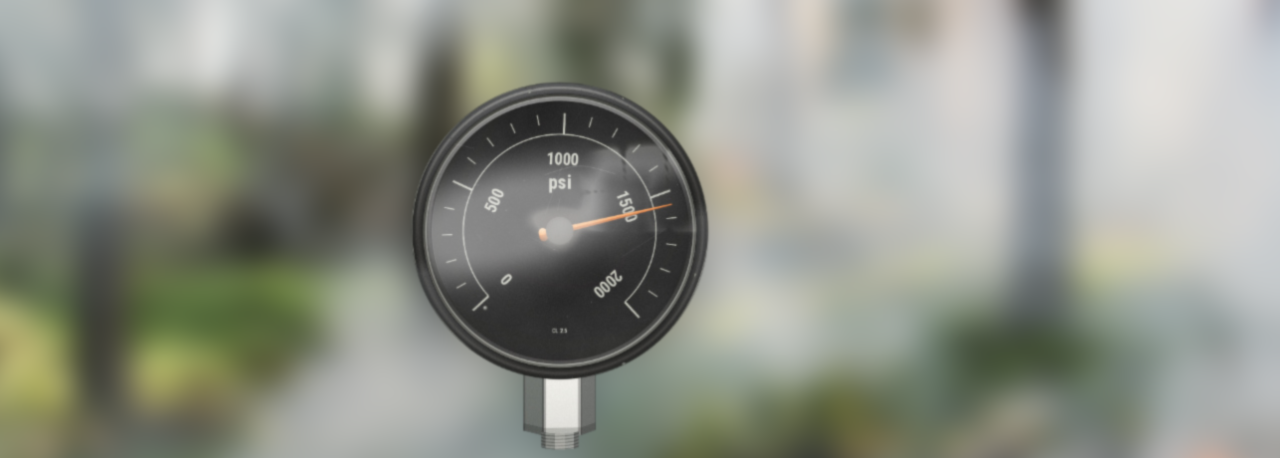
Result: 1550 psi
